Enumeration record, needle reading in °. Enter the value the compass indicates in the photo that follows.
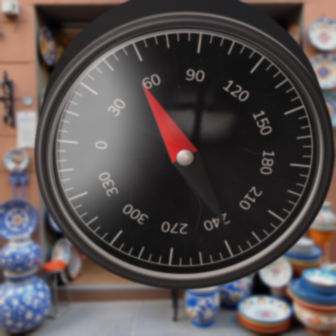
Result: 55 °
